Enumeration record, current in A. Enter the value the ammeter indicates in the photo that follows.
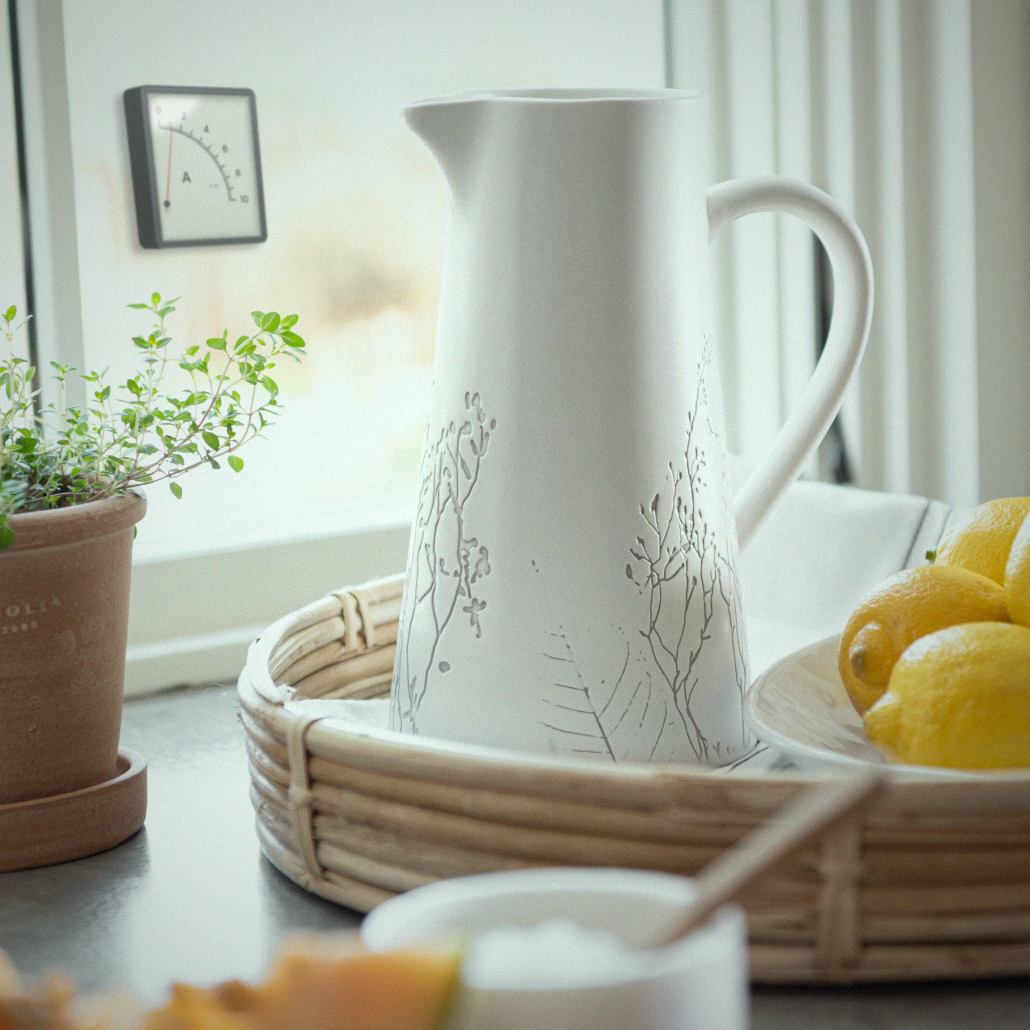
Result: 1 A
